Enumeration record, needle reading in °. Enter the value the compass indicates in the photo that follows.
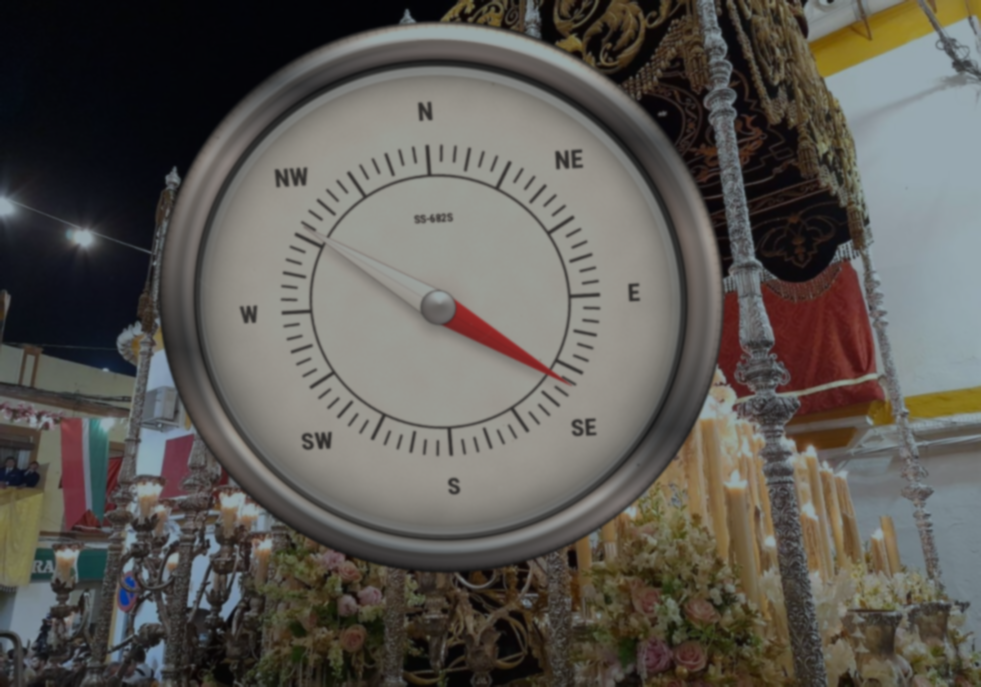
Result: 125 °
